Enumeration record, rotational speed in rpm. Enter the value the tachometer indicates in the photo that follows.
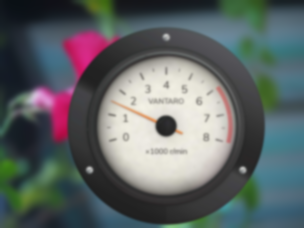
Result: 1500 rpm
